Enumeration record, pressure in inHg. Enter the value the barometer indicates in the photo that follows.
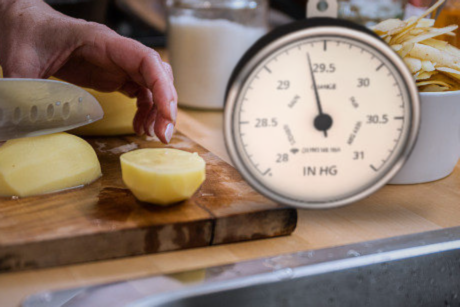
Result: 29.35 inHg
